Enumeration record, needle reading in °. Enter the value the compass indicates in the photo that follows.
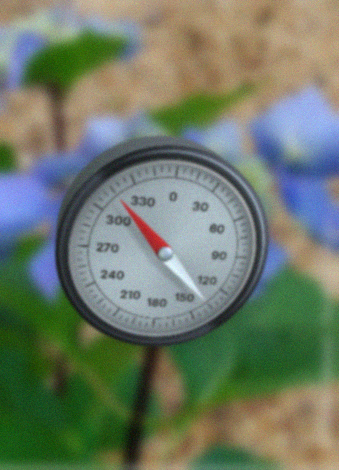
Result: 315 °
